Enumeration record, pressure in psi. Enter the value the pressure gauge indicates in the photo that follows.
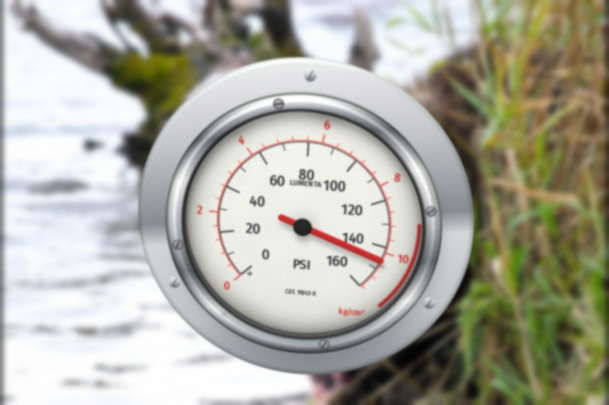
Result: 145 psi
